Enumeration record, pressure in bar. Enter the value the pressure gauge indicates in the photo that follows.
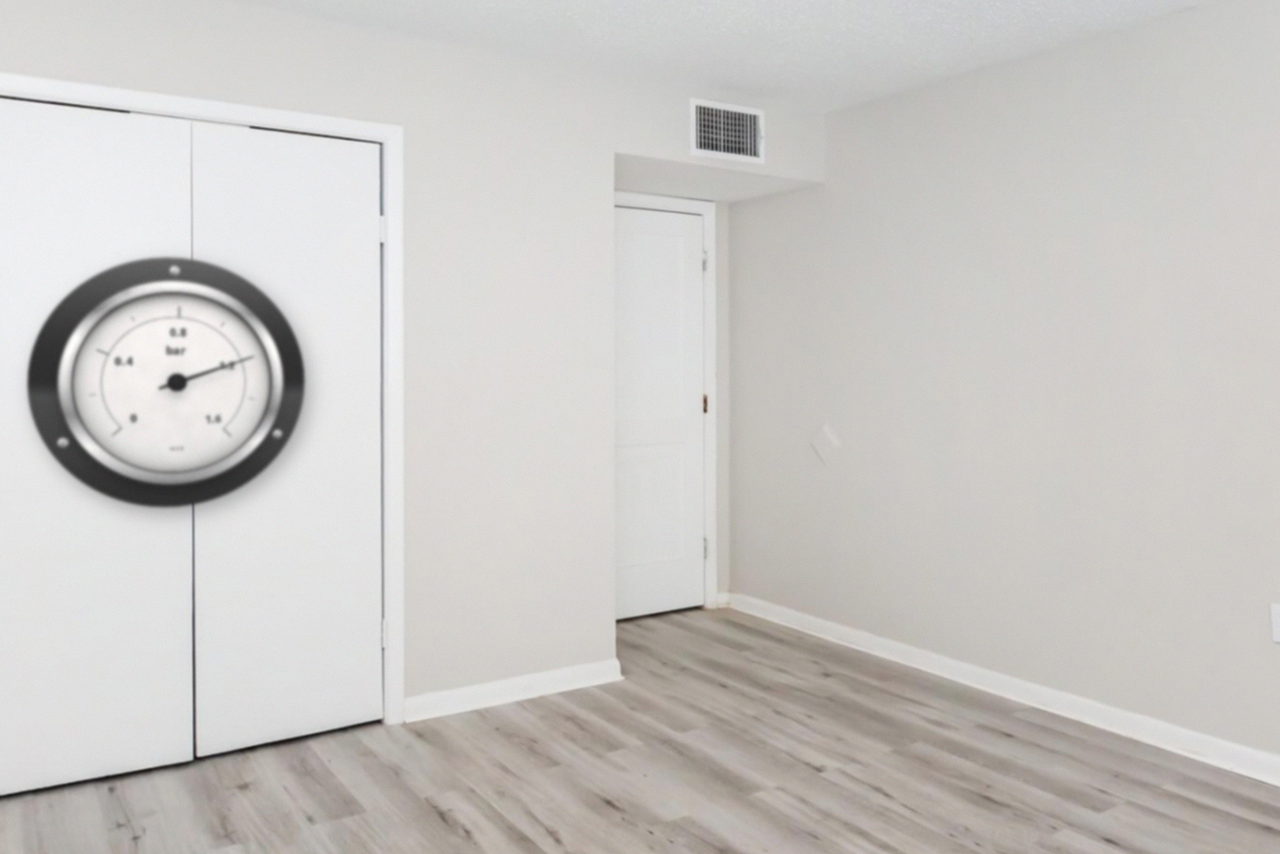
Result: 1.2 bar
